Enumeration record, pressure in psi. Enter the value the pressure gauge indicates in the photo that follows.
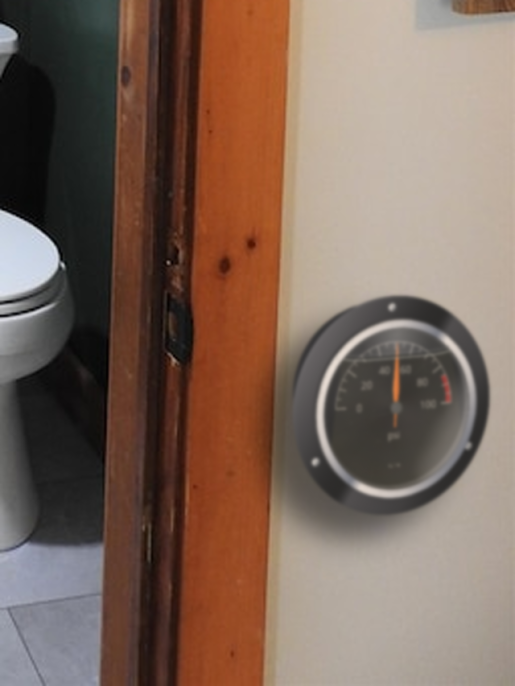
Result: 50 psi
